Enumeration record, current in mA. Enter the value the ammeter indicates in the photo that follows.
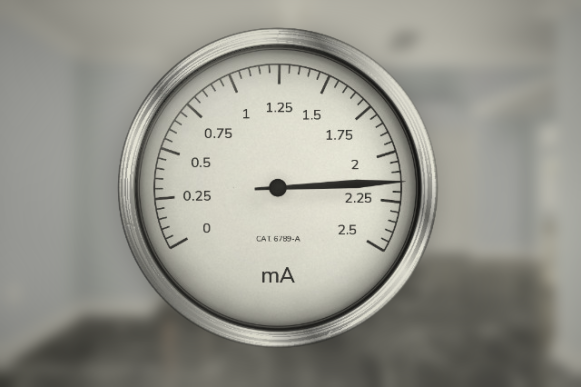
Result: 2.15 mA
